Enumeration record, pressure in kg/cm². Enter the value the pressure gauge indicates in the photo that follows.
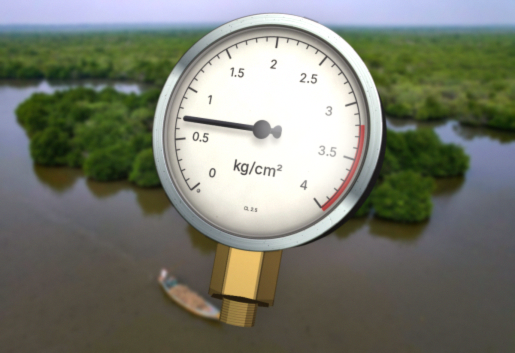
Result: 0.7 kg/cm²
